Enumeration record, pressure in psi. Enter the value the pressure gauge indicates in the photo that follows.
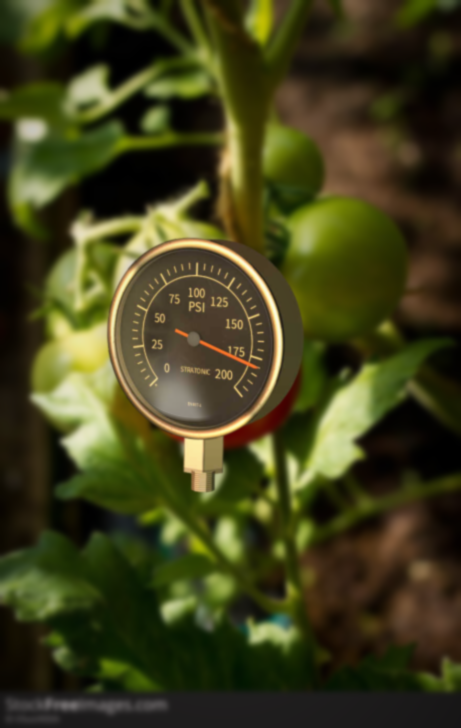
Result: 180 psi
